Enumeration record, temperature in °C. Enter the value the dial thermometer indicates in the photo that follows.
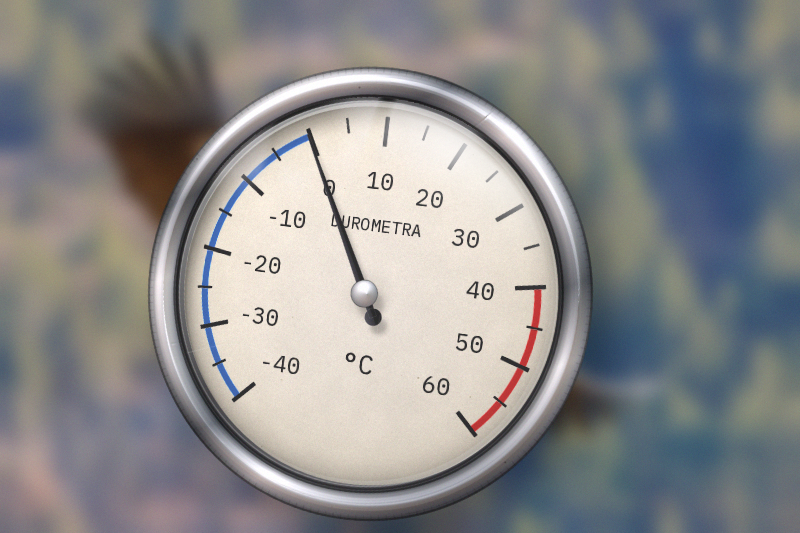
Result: 0 °C
